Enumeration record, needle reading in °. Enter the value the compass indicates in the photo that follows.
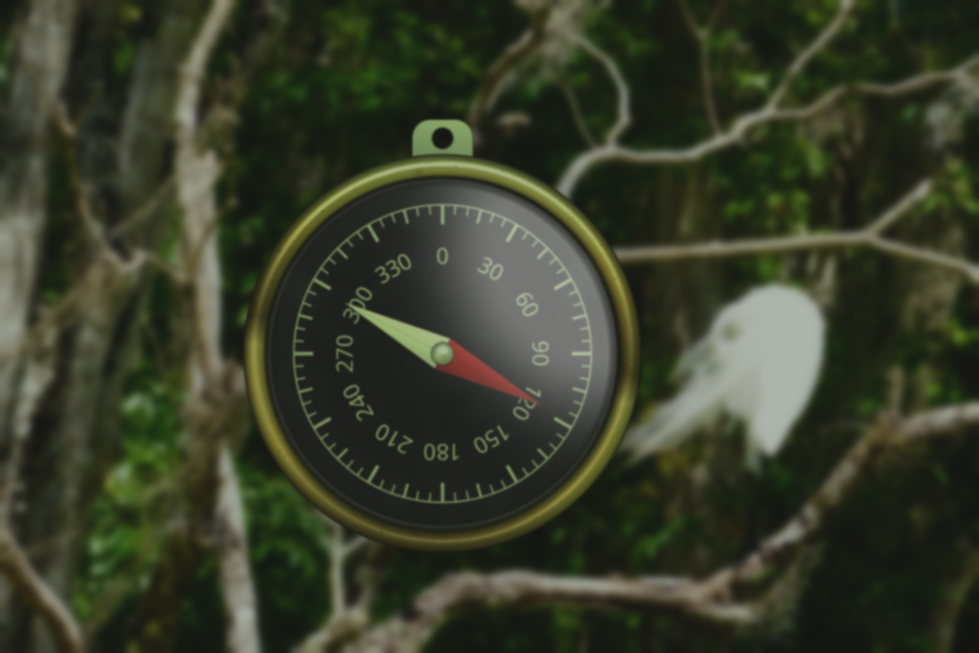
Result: 117.5 °
